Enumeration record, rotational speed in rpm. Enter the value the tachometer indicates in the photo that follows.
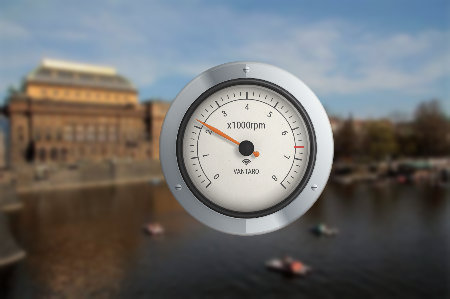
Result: 2200 rpm
